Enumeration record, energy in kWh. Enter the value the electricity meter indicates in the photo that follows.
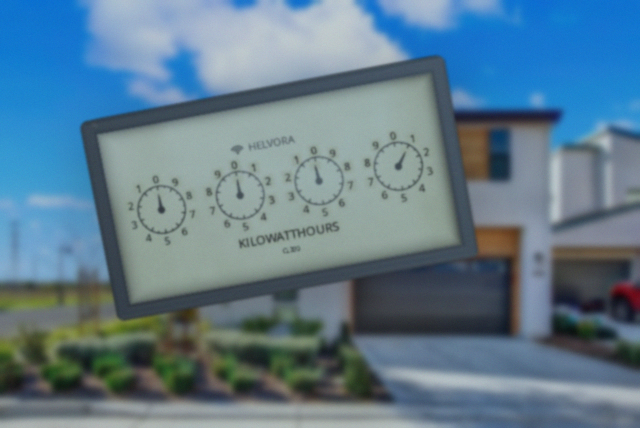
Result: 1 kWh
